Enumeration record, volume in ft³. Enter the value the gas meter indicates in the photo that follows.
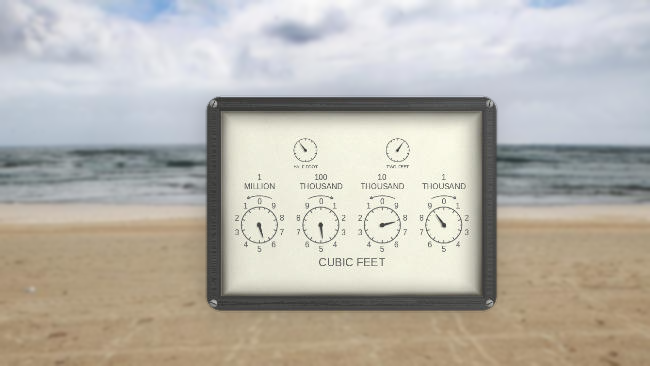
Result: 547900 ft³
